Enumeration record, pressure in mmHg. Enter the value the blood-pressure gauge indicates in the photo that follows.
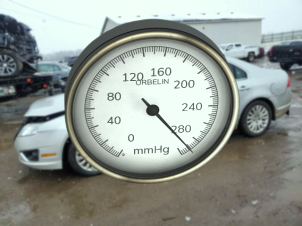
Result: 290 mmHg
